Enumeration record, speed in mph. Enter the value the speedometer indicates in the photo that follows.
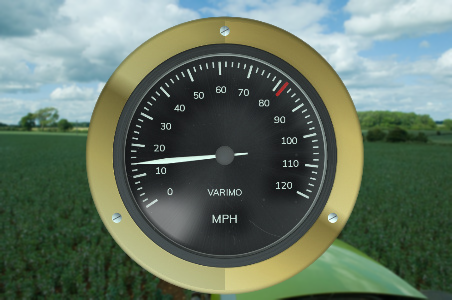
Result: 14 mph
